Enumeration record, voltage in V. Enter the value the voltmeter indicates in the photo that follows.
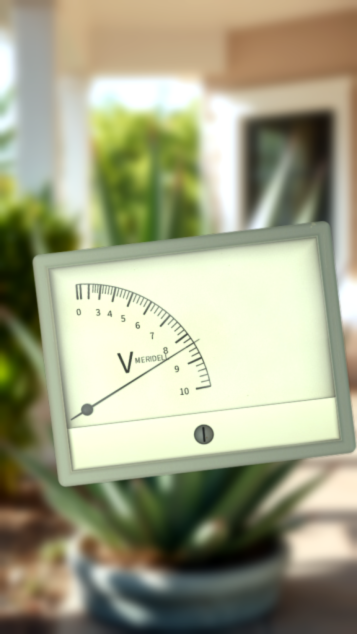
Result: 8.4 V
